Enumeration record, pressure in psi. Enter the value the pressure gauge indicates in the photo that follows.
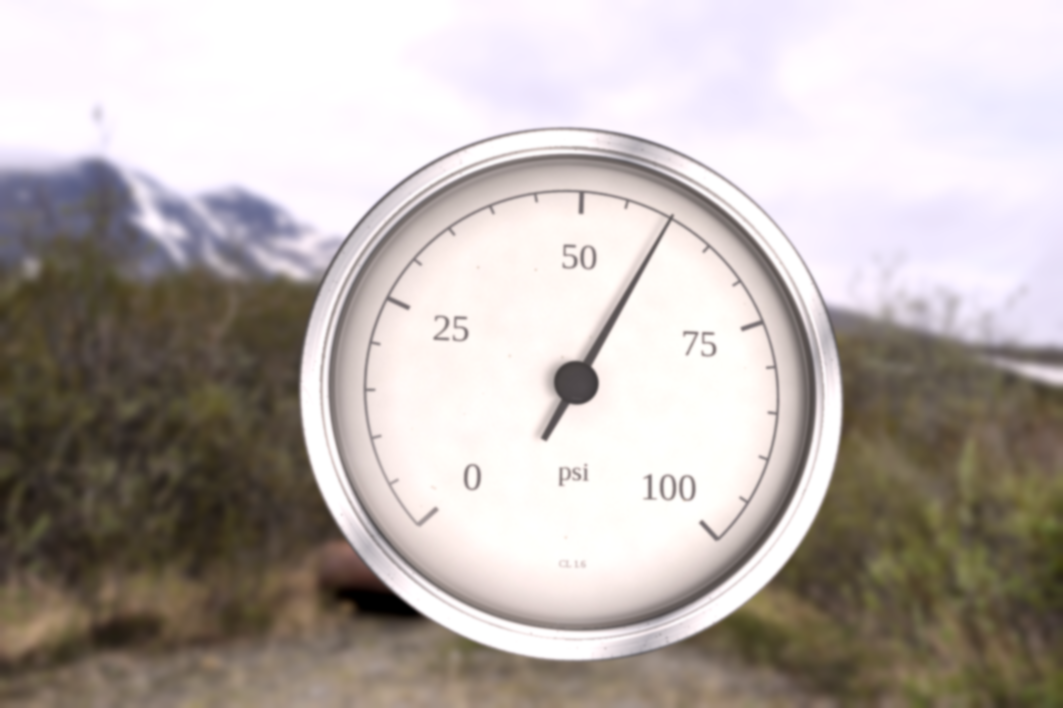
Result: 60 psi
